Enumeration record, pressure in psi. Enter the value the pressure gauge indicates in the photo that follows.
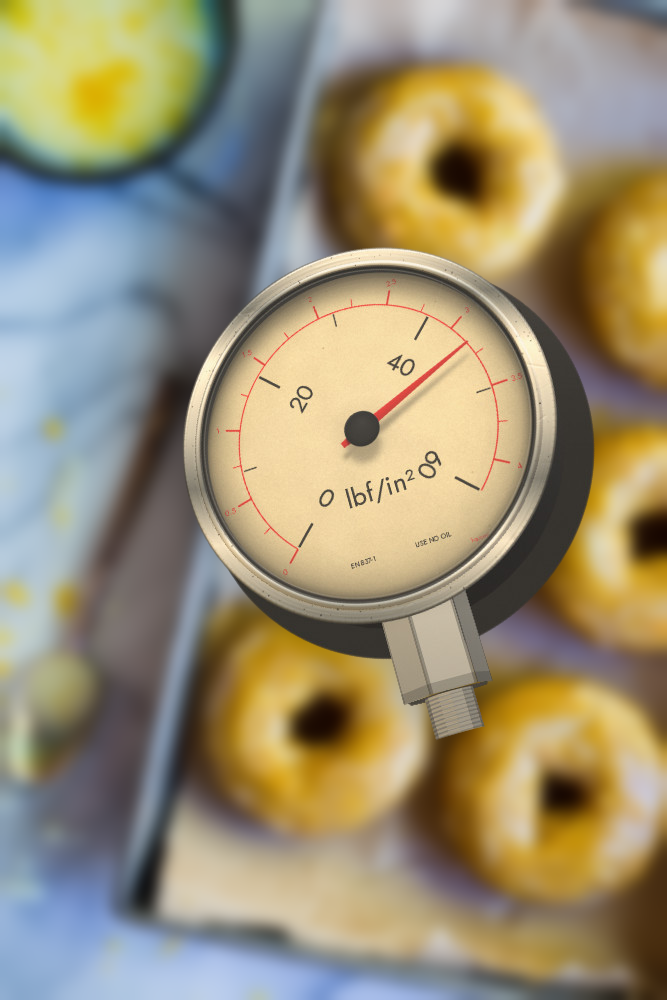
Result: 45 psi
